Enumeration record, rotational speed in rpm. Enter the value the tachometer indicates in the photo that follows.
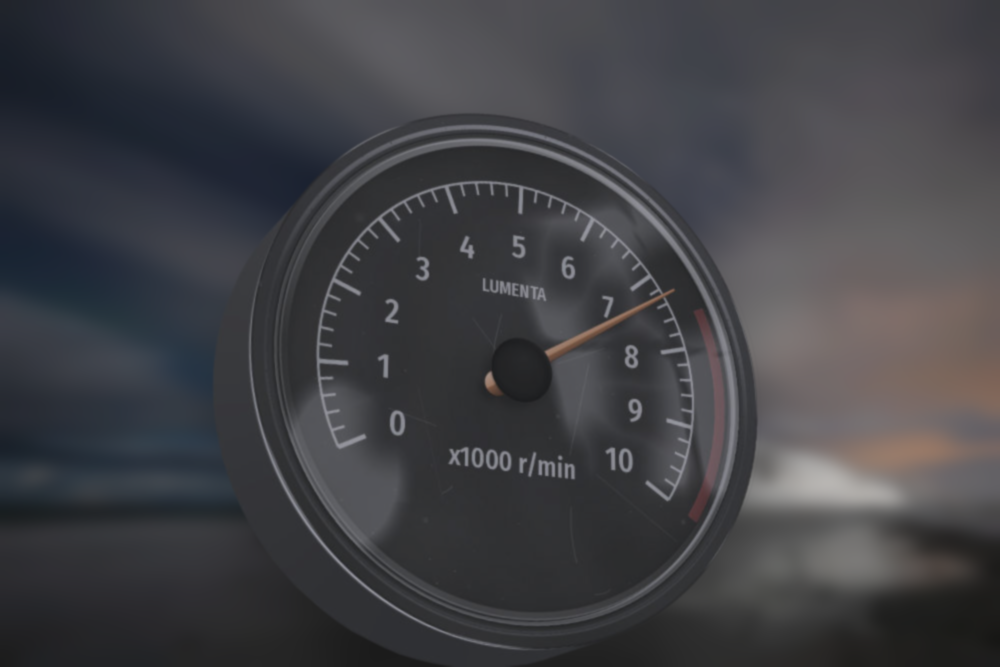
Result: 7300 rpm
